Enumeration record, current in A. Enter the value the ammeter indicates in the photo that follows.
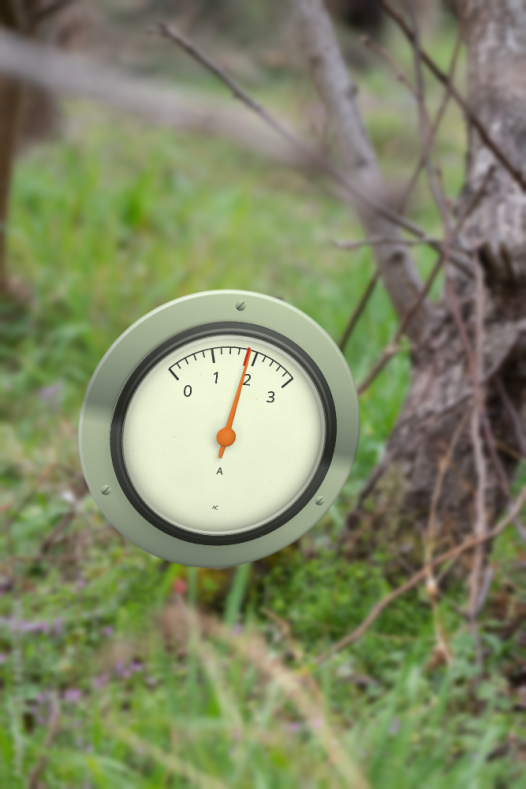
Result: 1.8 A
